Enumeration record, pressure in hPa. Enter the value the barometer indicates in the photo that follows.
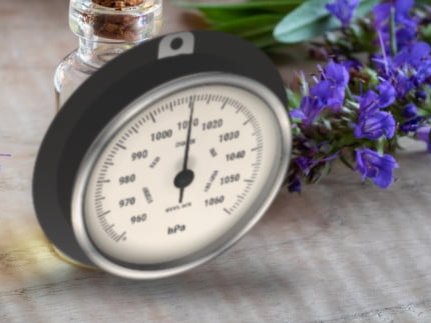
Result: 1010 hPa
